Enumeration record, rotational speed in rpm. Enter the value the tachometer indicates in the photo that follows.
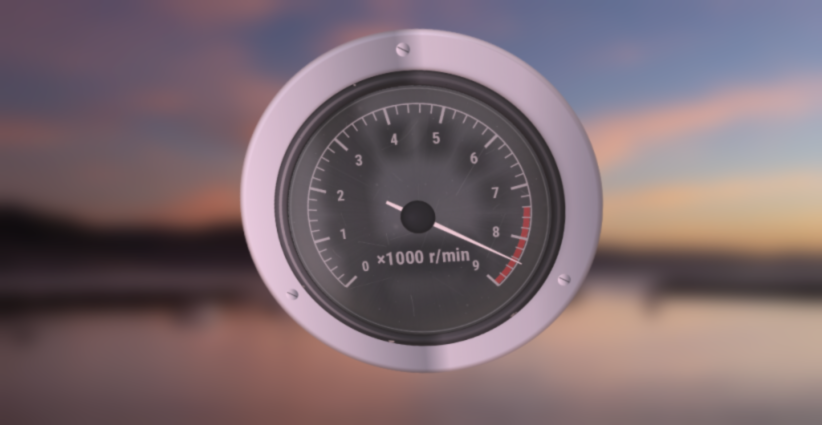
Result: 8400 rpm
